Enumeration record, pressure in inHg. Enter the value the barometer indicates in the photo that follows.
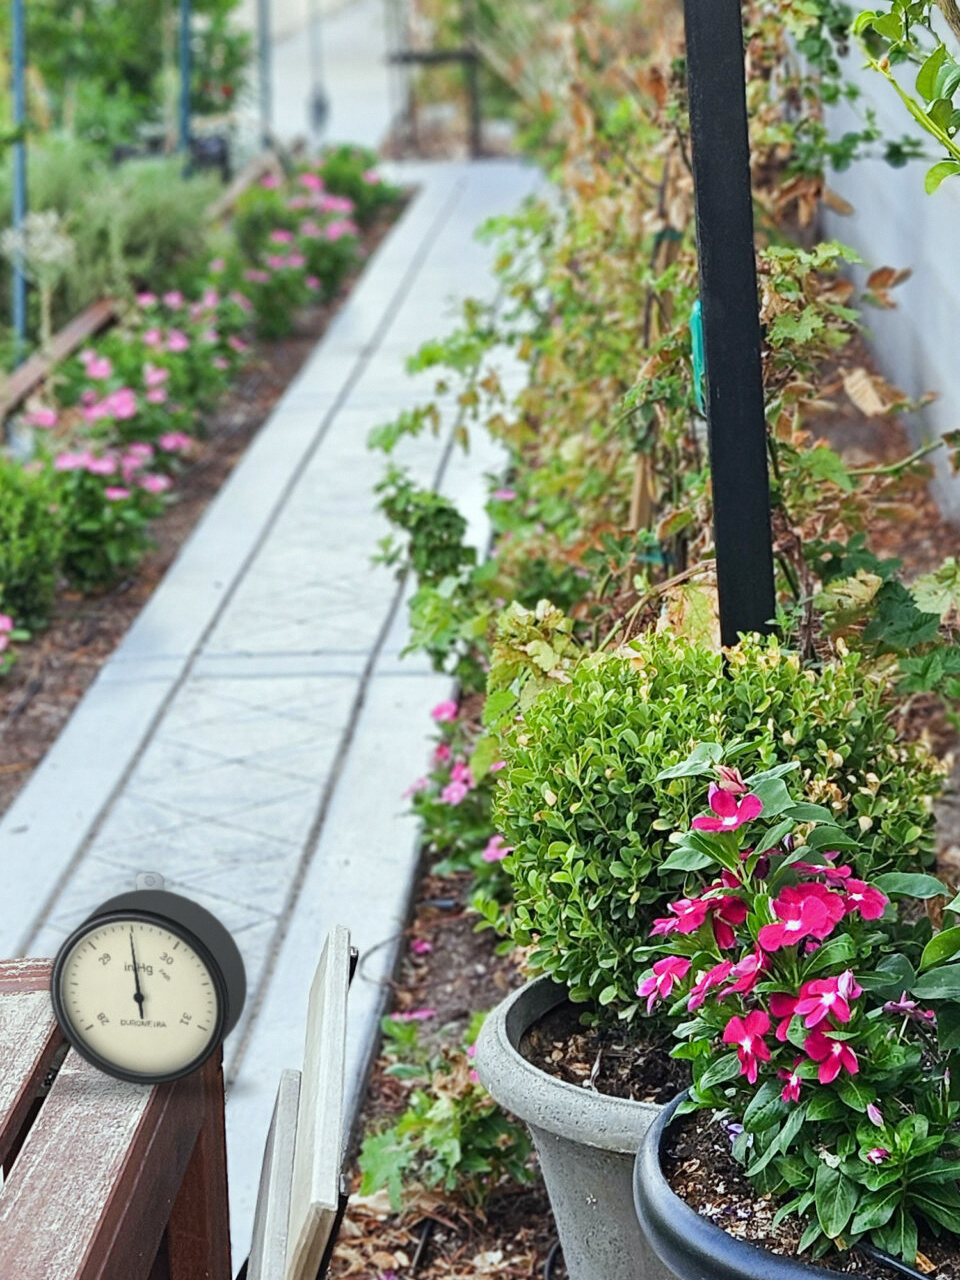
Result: 29.5 inHg
